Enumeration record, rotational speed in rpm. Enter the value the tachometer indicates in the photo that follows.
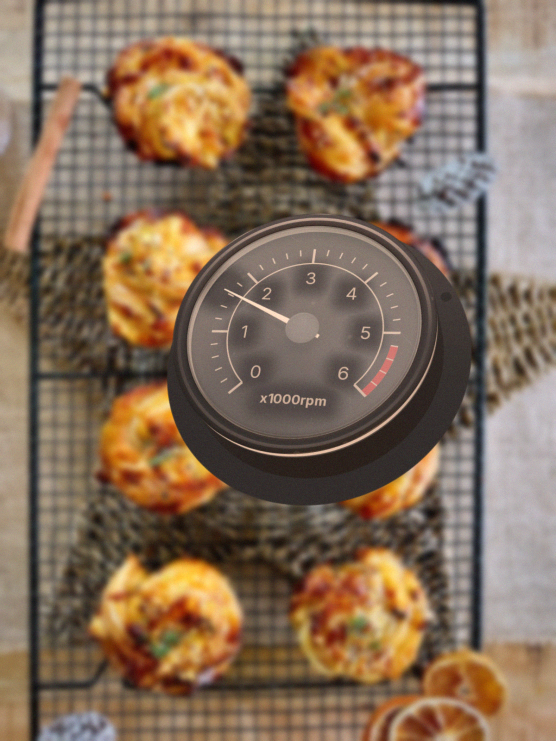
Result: 1600 rpm
